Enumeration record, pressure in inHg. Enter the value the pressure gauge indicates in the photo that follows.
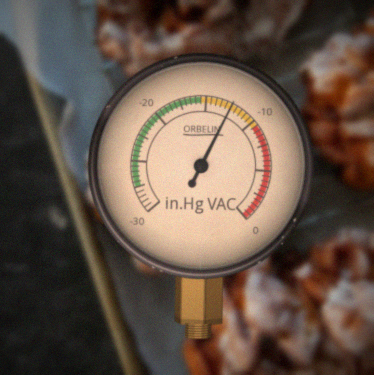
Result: -12.5 inHg
